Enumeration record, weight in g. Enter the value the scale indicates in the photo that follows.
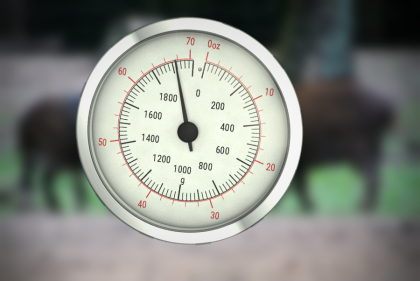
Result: 1920 g
